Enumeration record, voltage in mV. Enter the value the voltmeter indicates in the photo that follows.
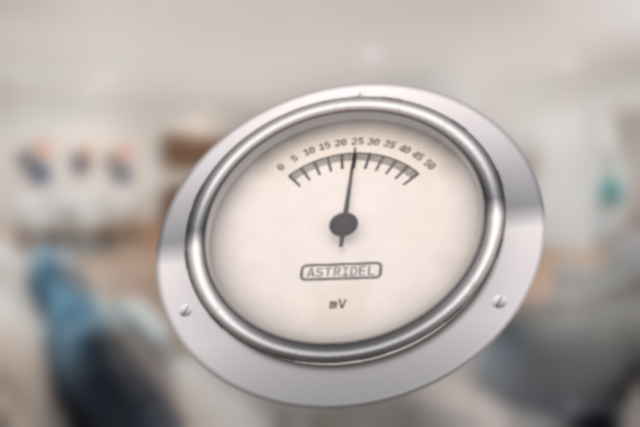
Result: 25 mV
